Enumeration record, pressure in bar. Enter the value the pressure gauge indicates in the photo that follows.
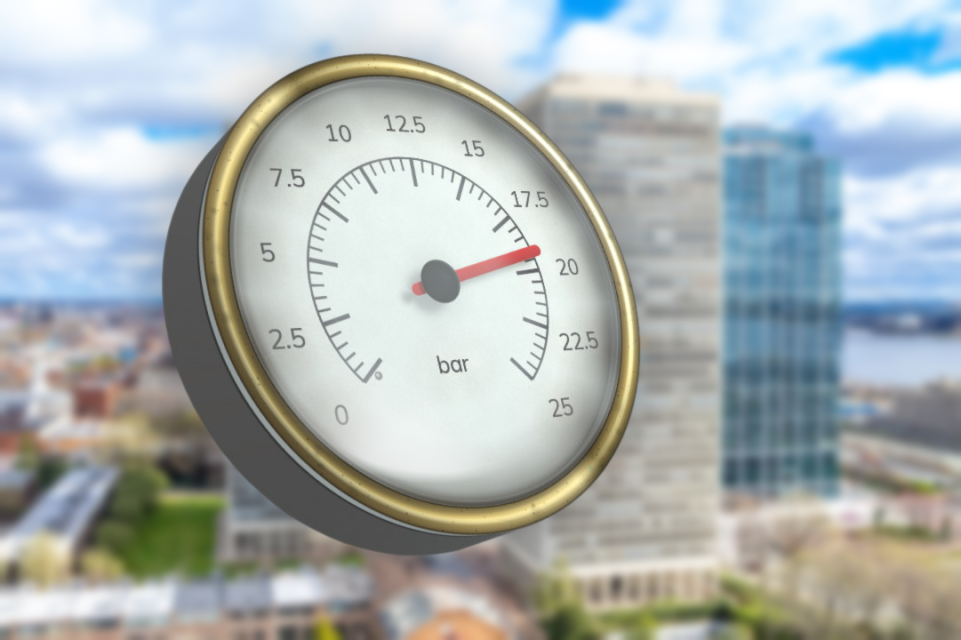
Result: 19.25 bar
